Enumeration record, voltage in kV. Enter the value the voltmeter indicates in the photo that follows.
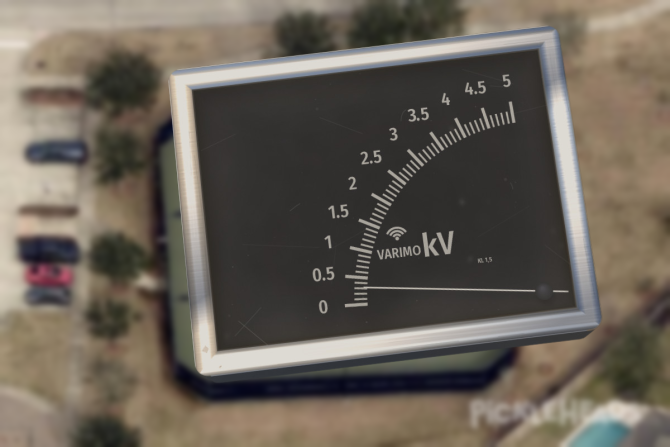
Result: 0.3 kV
